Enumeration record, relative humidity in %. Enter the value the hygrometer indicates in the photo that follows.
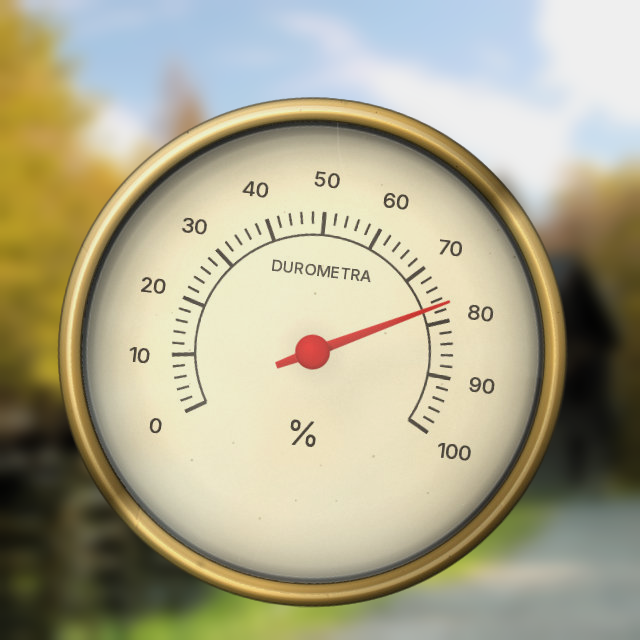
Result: 77 %
